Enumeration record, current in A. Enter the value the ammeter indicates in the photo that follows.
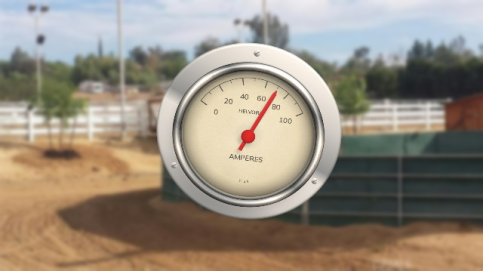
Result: 70 A
